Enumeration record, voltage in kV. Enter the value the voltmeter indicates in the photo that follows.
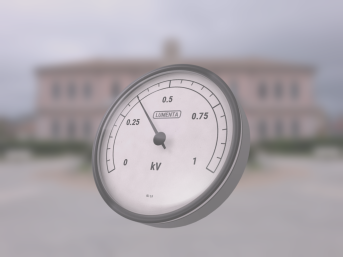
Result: 0.35 kV
